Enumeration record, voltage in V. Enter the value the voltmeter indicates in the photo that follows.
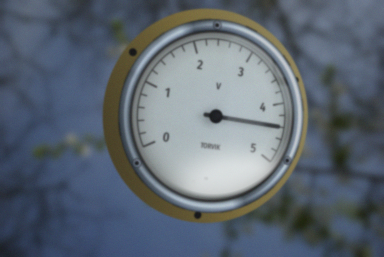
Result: 4.4 V
